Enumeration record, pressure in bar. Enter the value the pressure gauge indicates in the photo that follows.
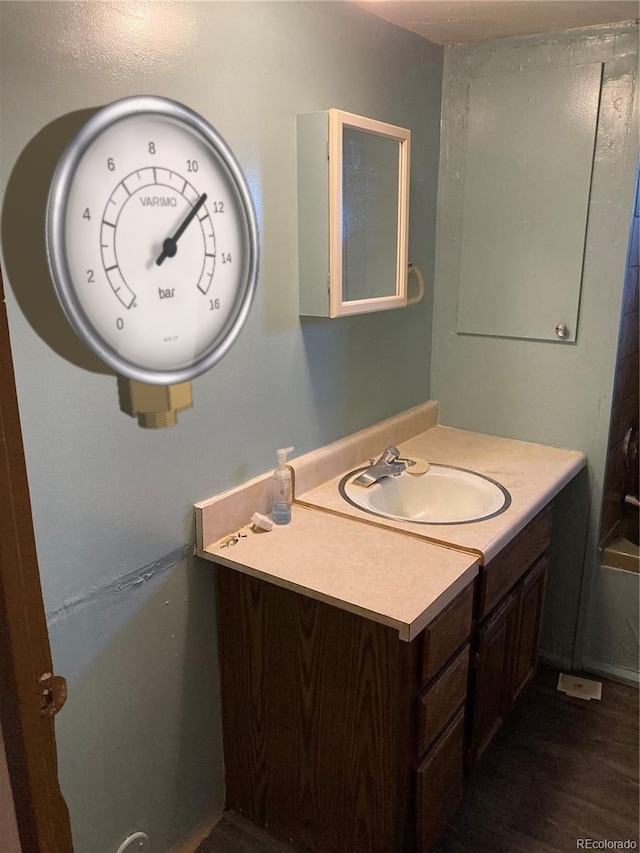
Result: 11 bar
